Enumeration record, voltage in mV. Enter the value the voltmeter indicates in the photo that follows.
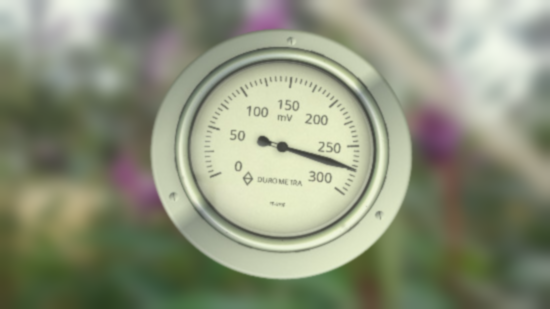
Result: 275 mV
